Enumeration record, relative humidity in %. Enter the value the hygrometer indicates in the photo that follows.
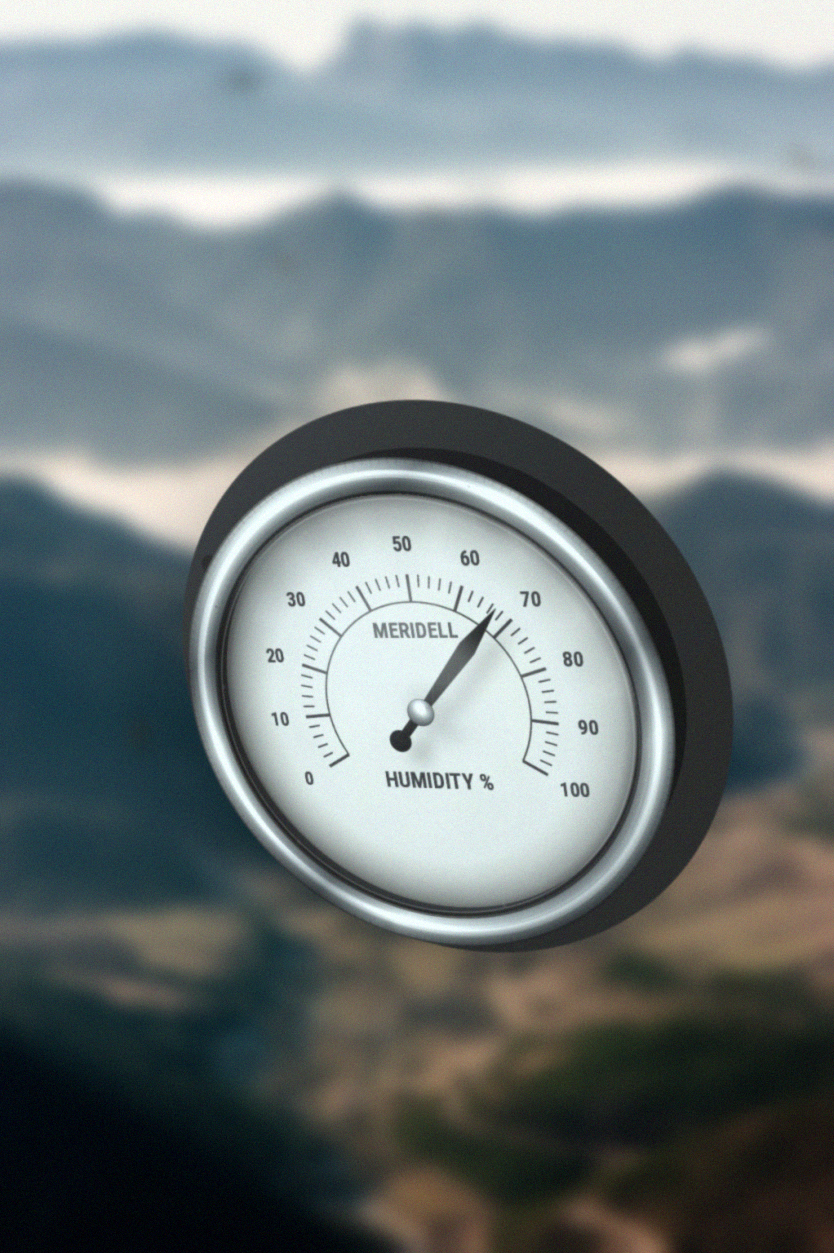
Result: 67 %
